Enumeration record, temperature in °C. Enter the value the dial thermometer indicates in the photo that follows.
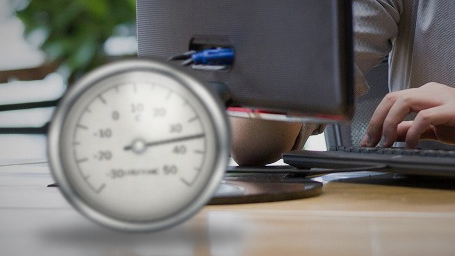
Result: 35 °C
